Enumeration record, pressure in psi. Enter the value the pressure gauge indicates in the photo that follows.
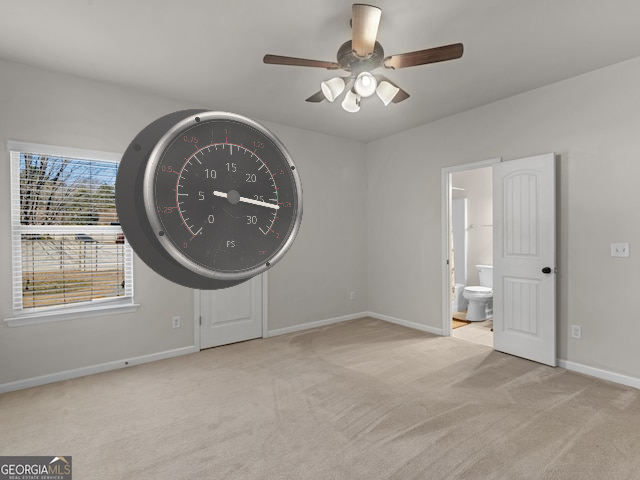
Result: 26 psi
